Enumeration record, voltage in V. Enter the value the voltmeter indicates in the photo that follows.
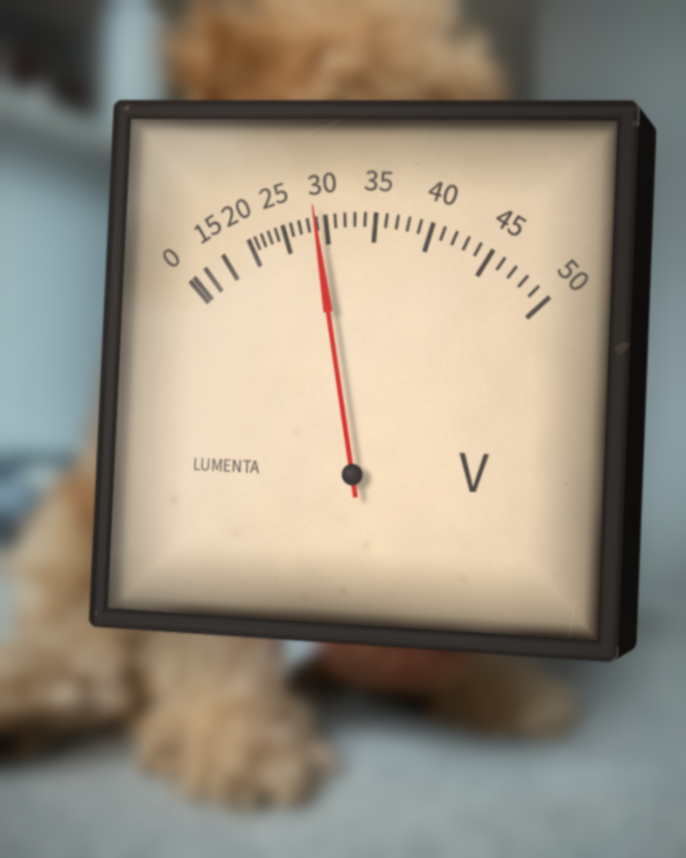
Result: 29 V
